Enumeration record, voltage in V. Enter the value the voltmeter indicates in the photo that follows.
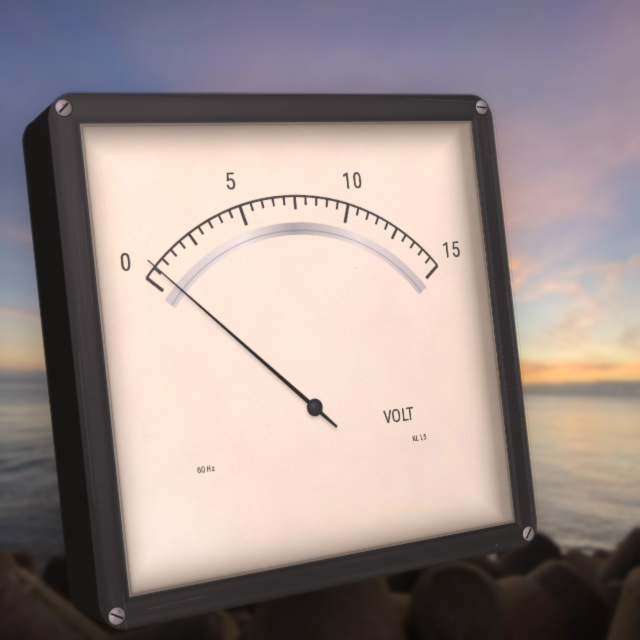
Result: 0.5 V
